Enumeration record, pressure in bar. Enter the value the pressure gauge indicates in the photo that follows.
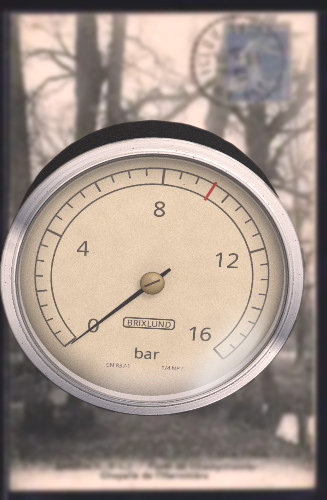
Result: 0 bar
